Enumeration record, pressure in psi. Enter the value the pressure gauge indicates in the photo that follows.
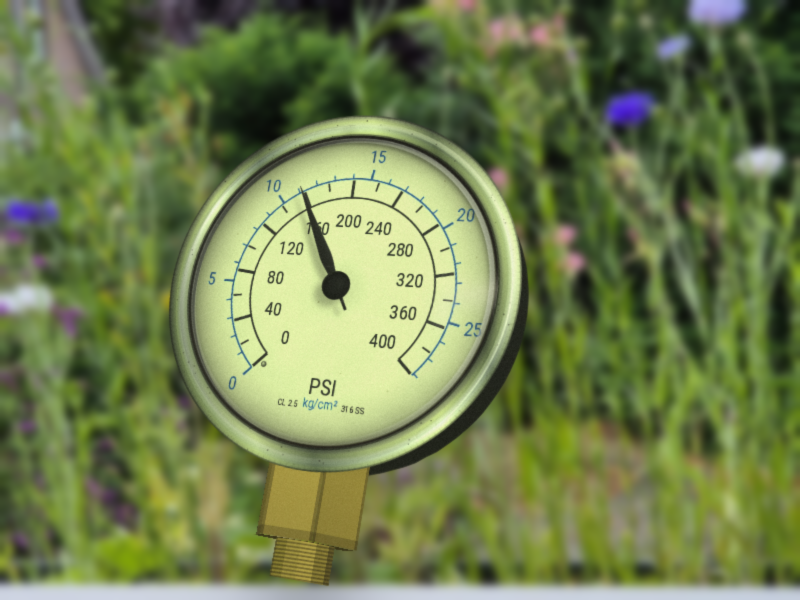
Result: 160 psi
